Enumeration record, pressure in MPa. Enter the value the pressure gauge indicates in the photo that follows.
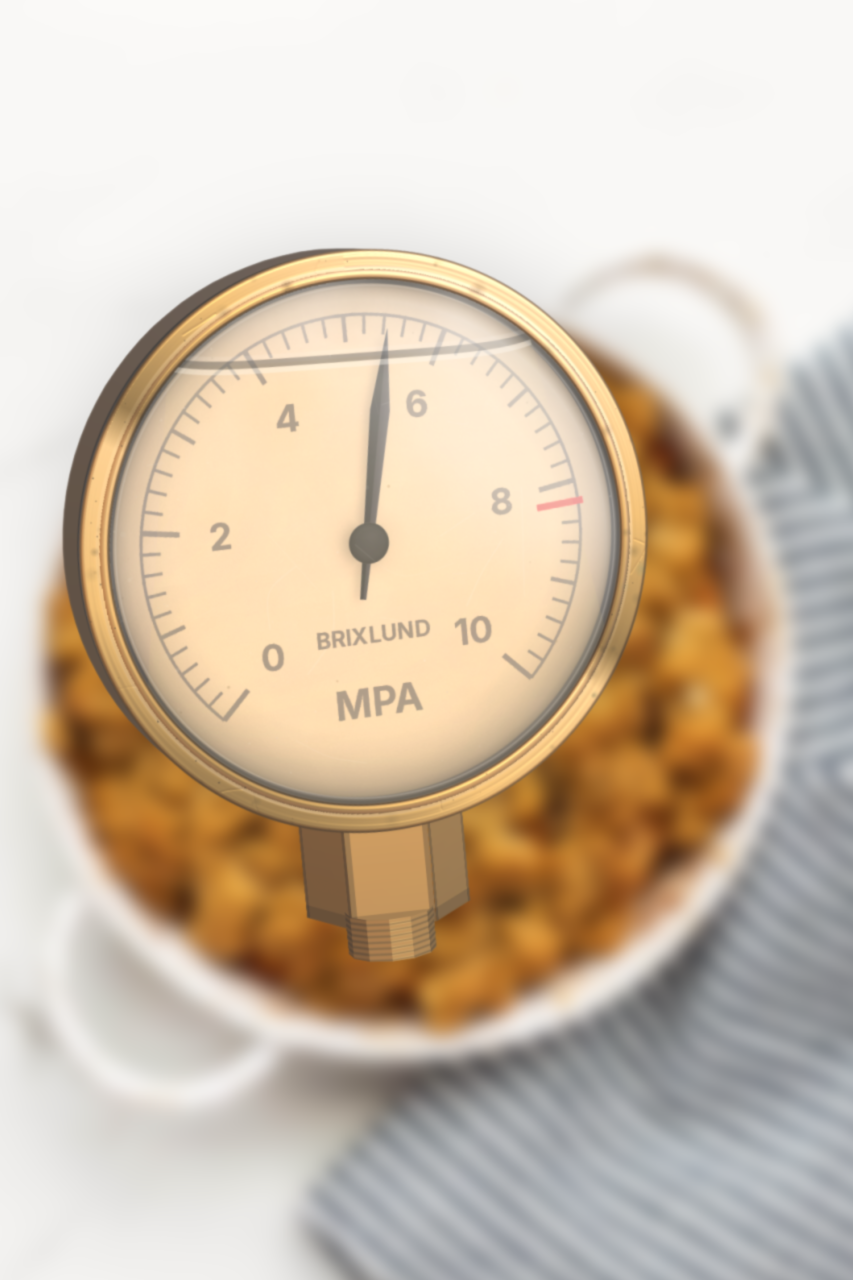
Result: 5.4 MPa
